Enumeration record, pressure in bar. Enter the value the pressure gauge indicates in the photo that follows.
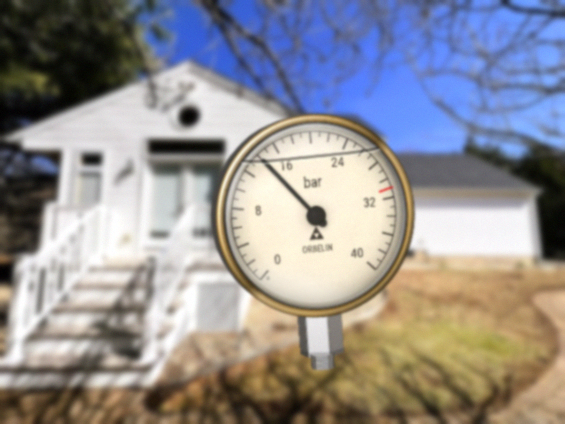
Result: 14 bar
